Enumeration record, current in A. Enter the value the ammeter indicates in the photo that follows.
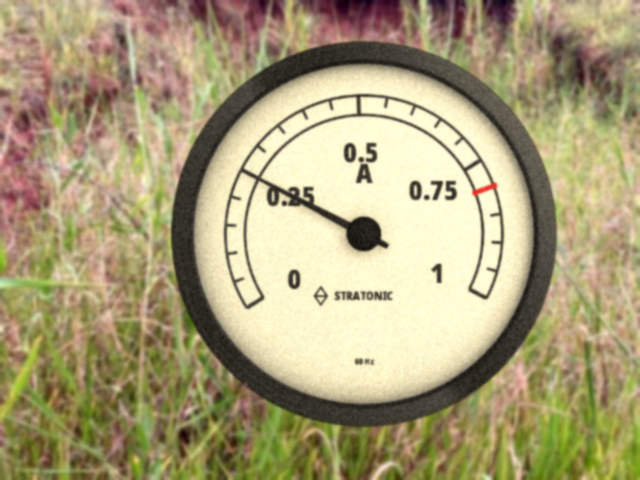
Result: 0.25 A
